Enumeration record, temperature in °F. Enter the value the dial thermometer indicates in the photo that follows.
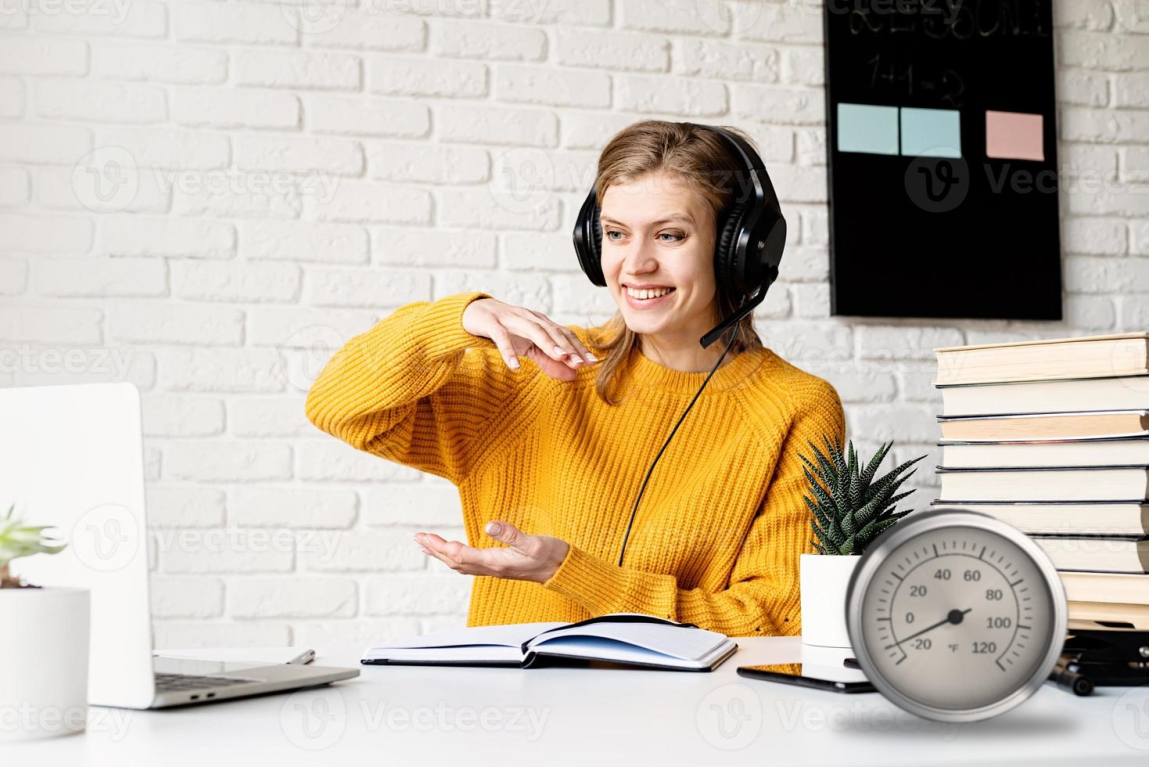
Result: -12 °F
